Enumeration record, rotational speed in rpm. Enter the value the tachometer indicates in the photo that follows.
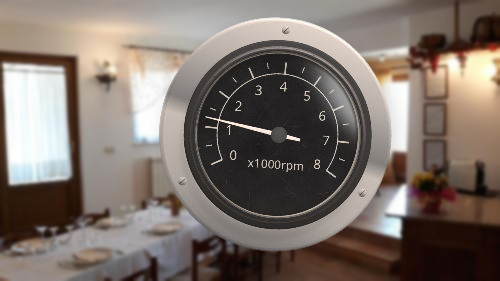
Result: 1250 rpm
